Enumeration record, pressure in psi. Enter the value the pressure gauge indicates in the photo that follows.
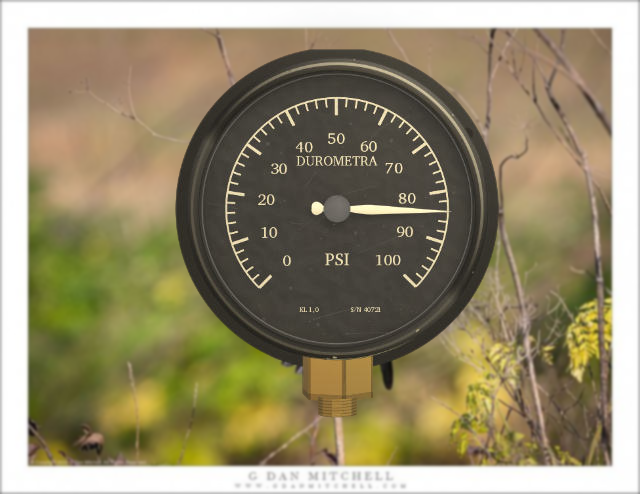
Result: 84 psi
